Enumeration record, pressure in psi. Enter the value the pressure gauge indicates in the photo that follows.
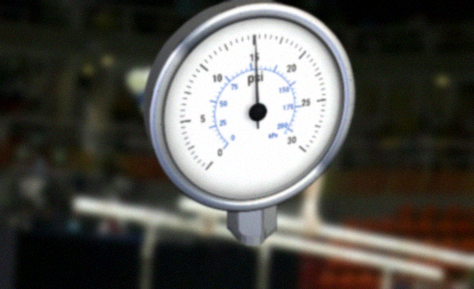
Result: 15 psi
